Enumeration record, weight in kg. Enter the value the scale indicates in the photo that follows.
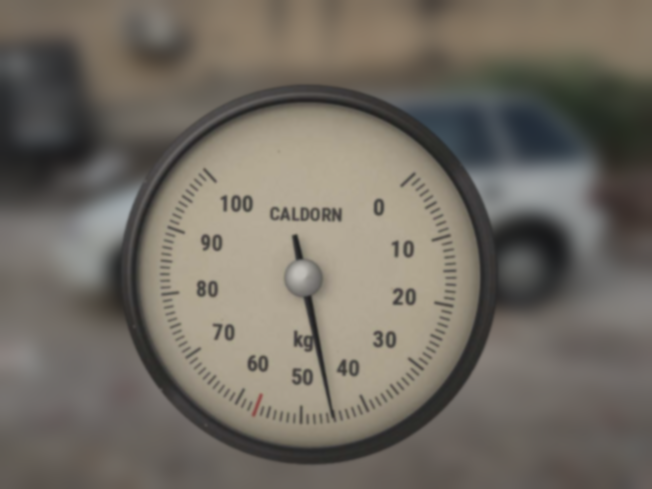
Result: 45 kg
